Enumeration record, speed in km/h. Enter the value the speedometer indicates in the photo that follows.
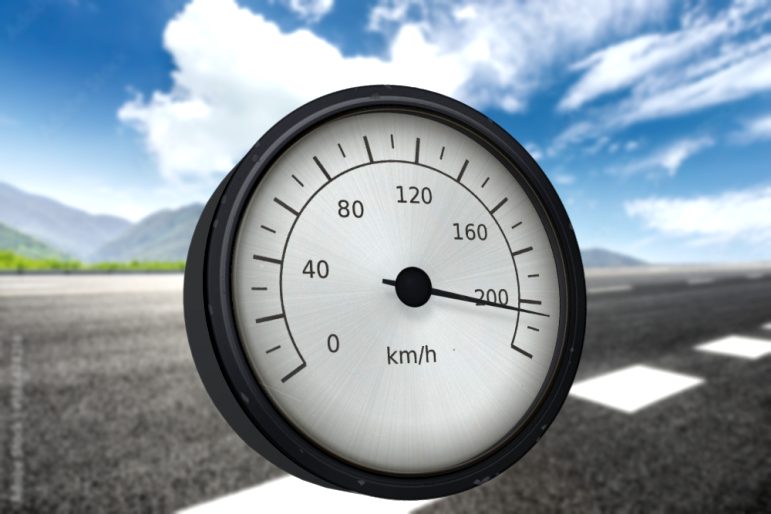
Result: 205 km/h
